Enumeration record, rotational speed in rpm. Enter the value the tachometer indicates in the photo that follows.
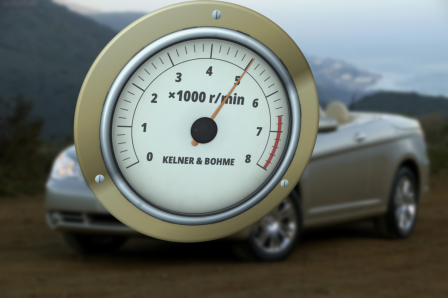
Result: 5000 rpm
